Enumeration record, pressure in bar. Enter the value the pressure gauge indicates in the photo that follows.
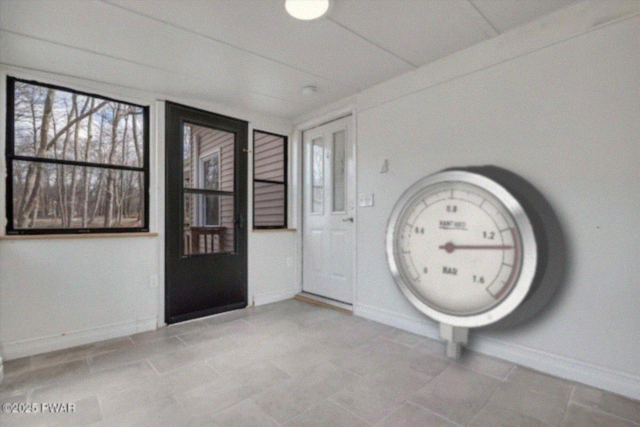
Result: 1.3 bar
